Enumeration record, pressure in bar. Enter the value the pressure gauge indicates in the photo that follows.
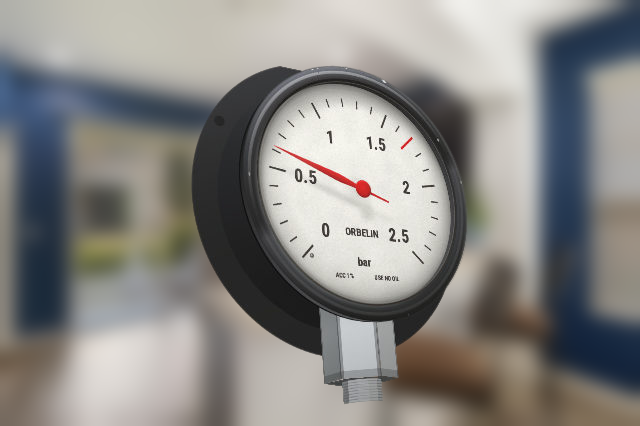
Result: 0.6 bar
